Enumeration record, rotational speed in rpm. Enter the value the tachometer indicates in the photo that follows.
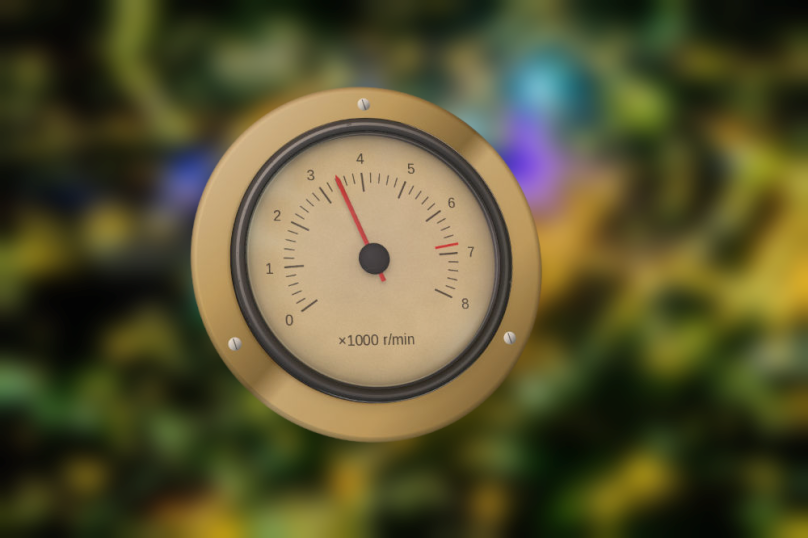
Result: 3400 rpm
